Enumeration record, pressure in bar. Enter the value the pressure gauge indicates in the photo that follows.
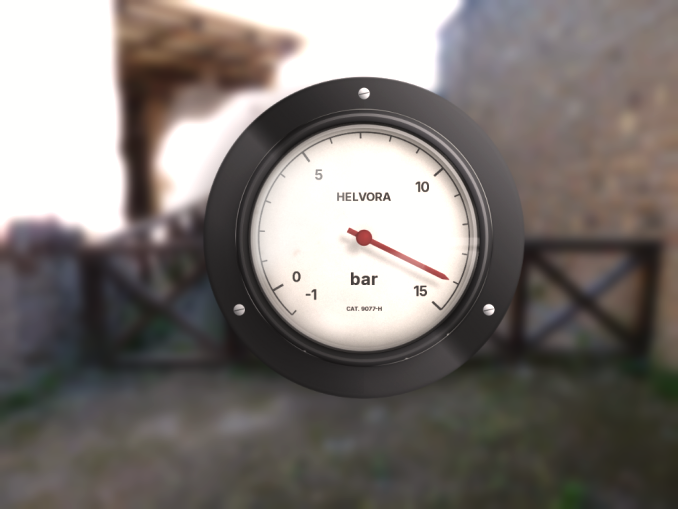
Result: 14 bar
